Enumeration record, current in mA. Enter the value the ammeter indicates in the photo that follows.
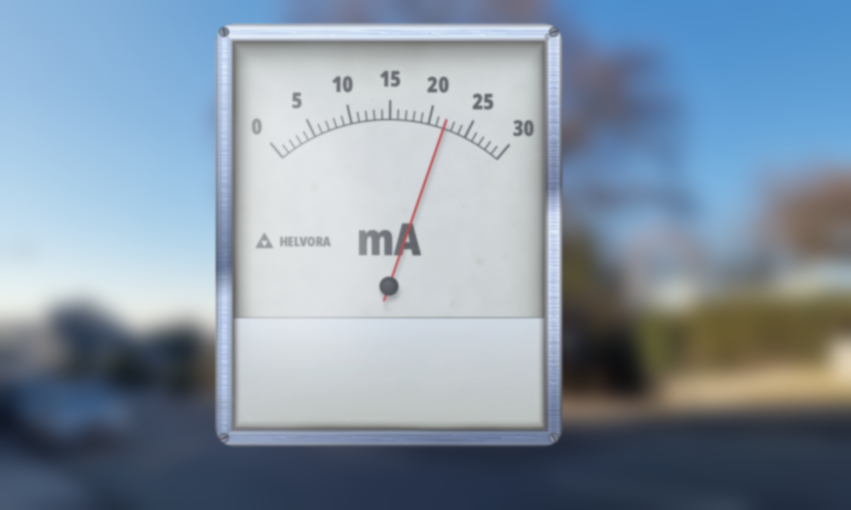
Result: 22 mA
